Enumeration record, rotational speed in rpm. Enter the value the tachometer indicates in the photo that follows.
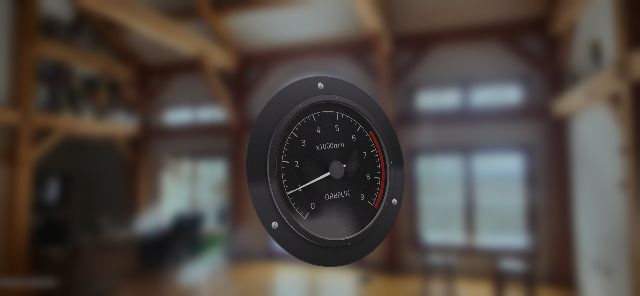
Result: 1000 rpm
